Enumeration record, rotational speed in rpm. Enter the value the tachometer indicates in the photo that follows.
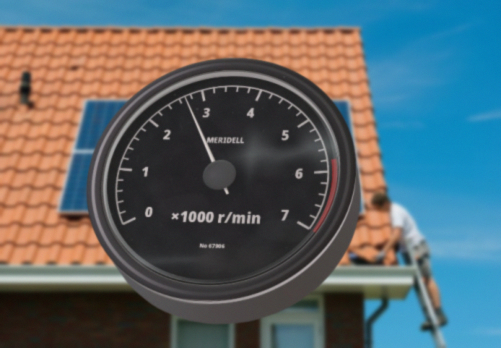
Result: 2700 rpm
